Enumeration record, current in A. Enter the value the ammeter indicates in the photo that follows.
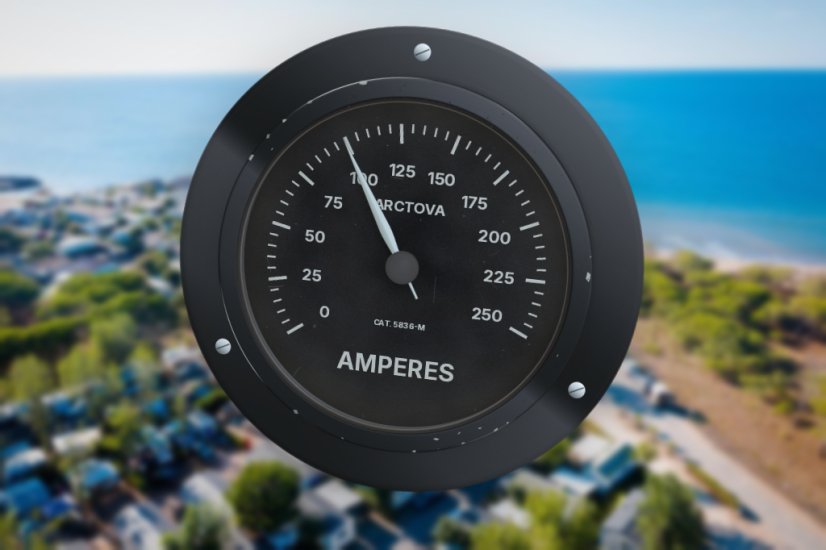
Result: 100 A
